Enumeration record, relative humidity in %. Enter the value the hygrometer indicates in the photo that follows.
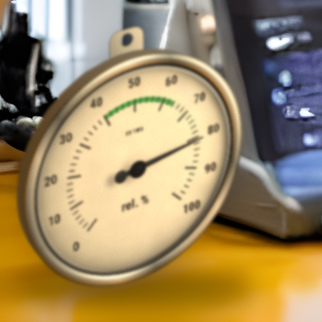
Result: 80 %
